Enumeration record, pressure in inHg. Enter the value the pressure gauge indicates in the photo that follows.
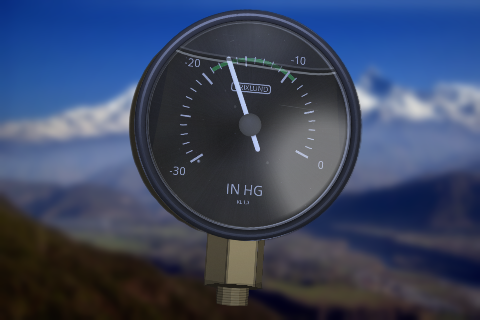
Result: -17 inHg
